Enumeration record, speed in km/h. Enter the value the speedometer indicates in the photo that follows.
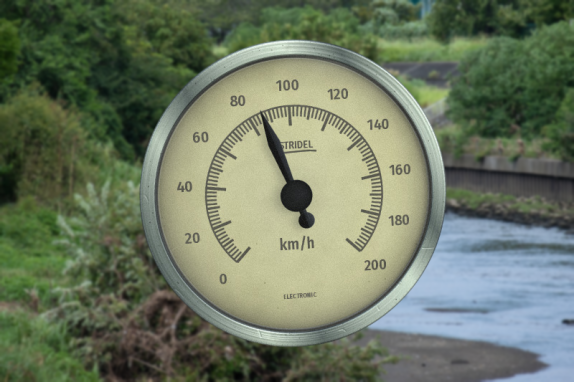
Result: 86 km/h
